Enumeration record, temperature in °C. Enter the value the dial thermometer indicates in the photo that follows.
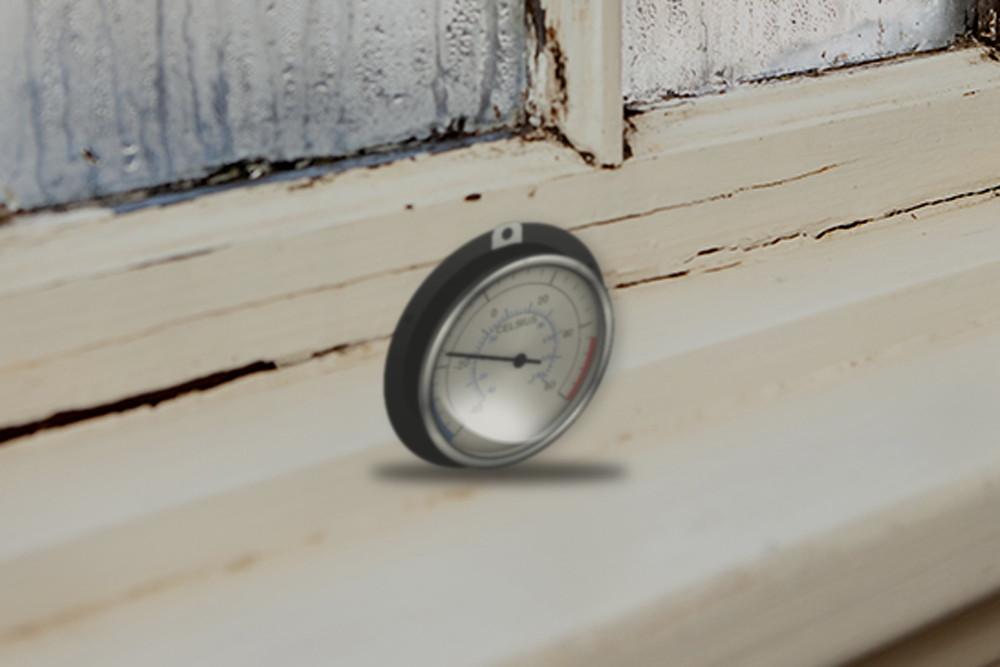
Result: -16 °C
